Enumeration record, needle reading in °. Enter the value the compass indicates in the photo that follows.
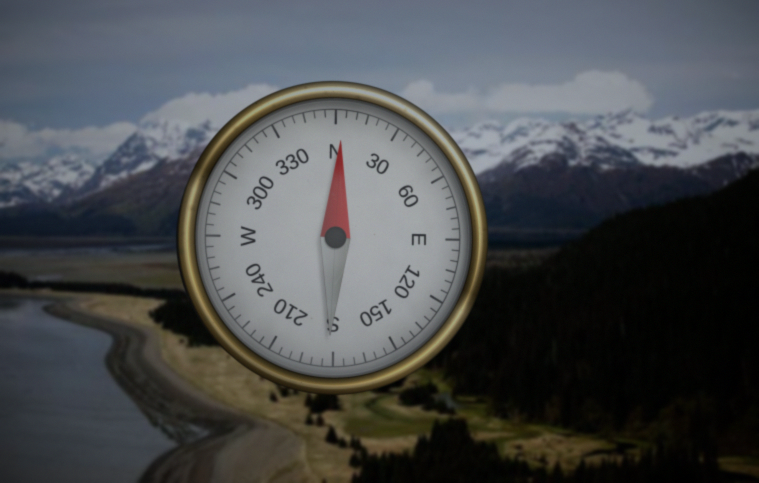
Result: 2.5 °
